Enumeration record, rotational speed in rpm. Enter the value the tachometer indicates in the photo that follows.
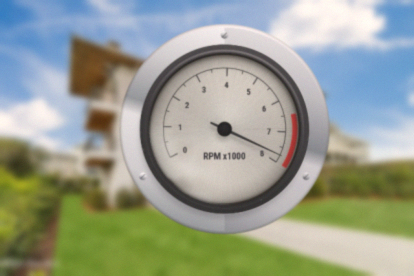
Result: 7750 rpm
